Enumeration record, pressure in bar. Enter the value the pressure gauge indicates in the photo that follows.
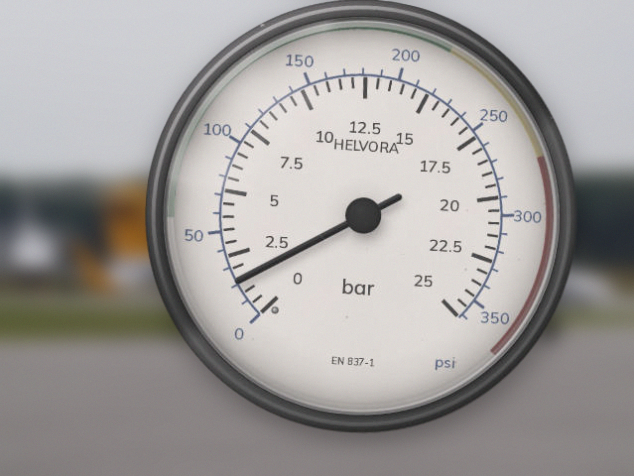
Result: 1.5 bar
